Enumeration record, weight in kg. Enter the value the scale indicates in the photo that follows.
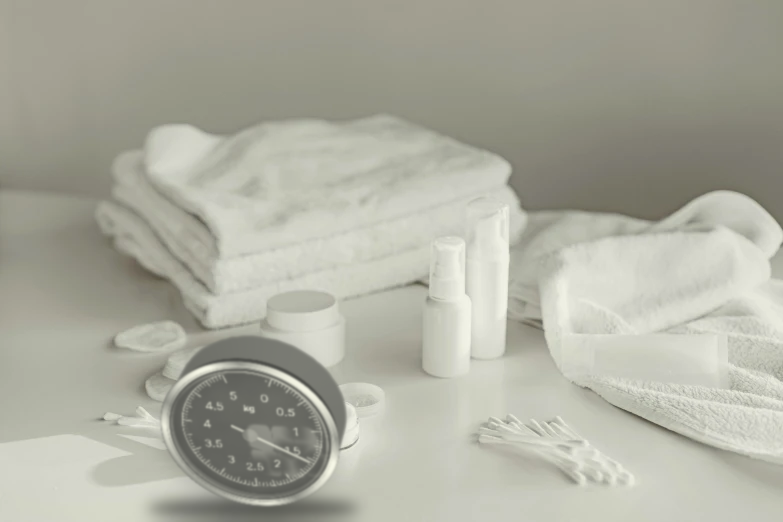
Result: 1.5 kg
